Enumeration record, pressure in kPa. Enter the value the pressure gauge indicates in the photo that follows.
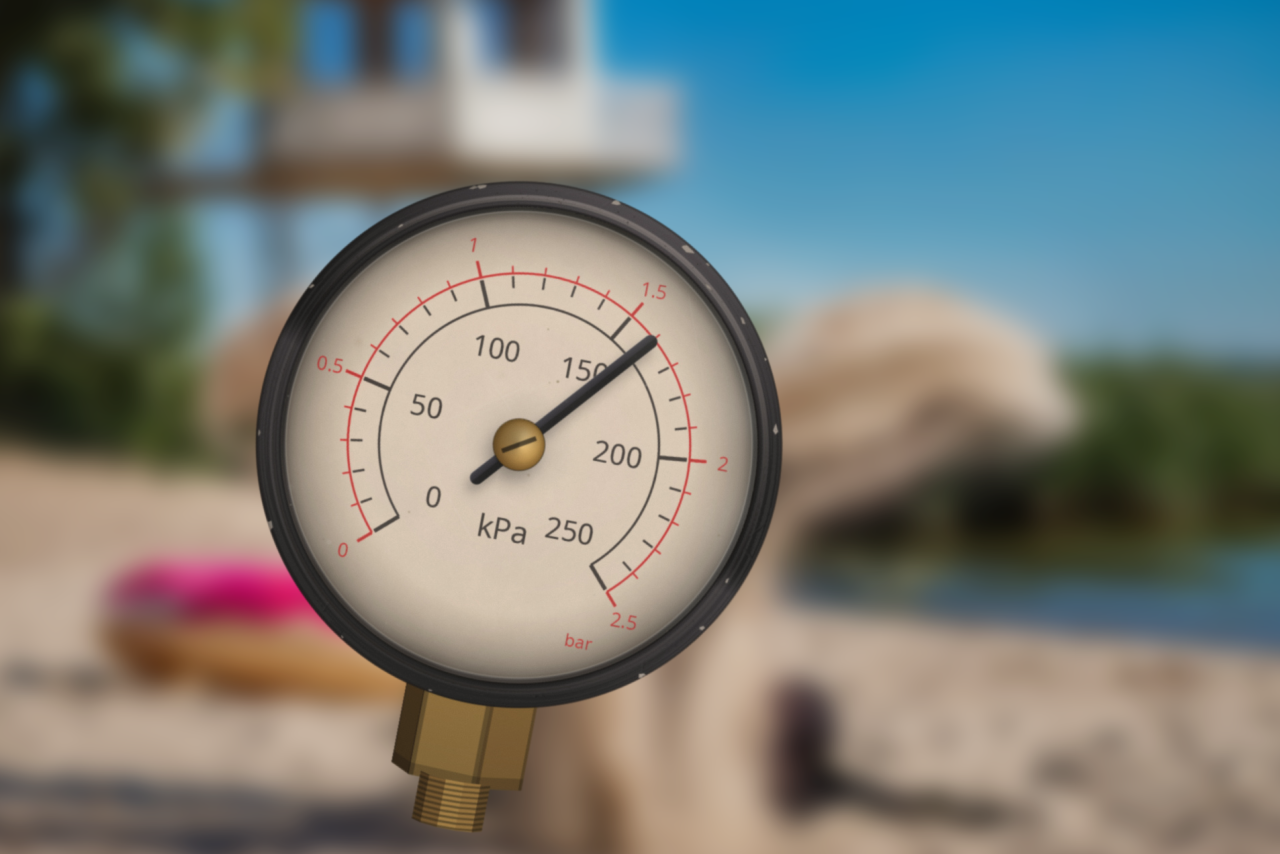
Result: 160 kPa
